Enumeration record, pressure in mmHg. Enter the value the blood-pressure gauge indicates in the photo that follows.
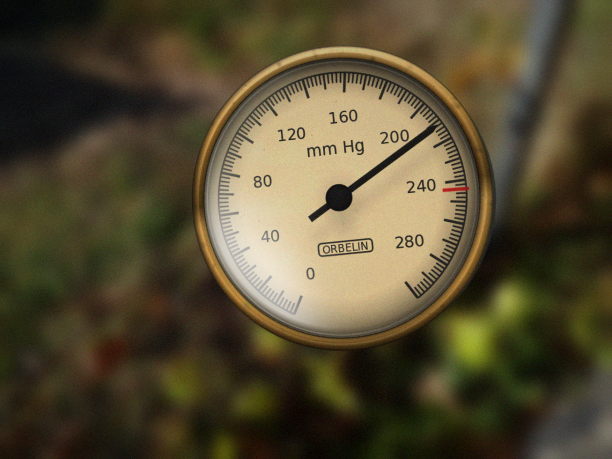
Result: 212 mmHg
